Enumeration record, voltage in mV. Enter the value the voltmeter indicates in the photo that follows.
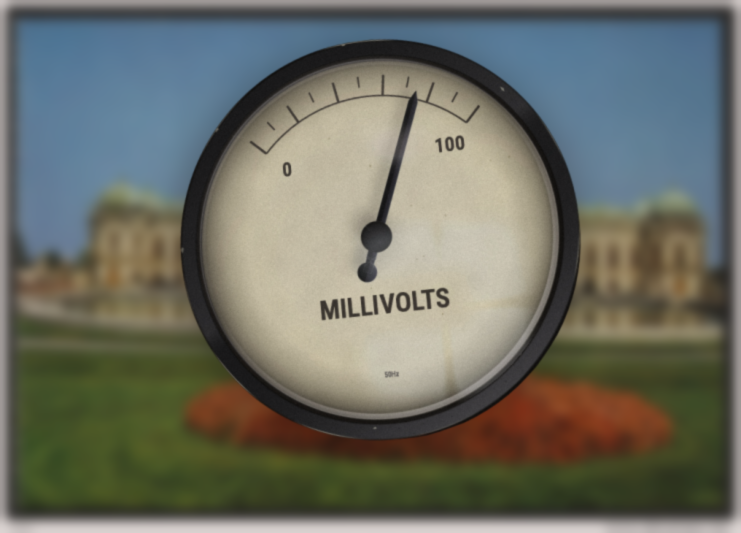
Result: 75 mV
